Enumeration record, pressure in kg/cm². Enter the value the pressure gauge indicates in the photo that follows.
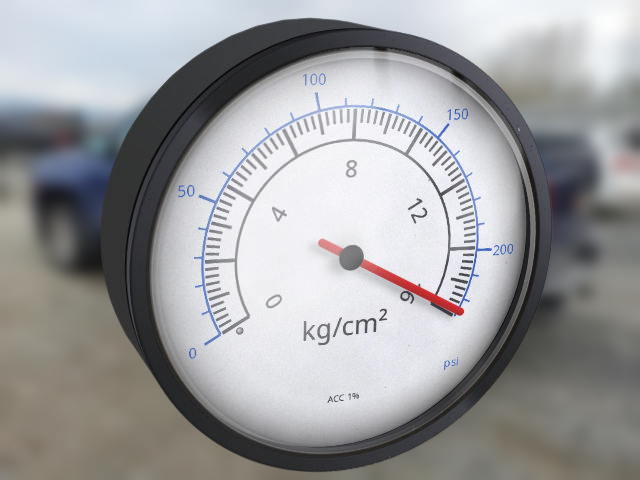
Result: 15.8 kg/cm²
